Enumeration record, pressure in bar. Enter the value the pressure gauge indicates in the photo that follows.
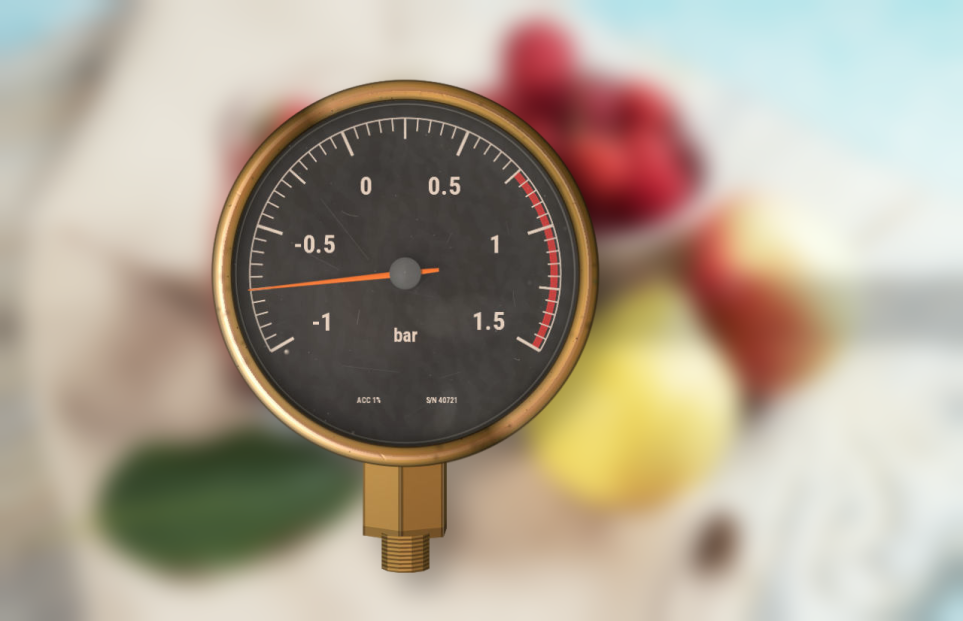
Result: -0.75 bar
